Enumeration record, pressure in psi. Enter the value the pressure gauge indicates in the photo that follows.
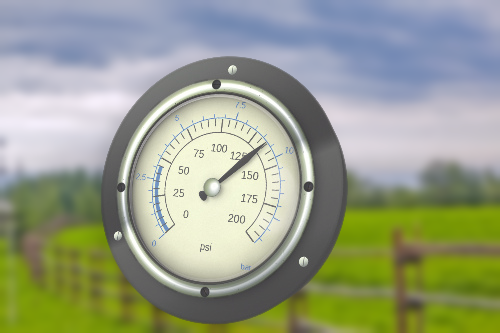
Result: 135 psi
